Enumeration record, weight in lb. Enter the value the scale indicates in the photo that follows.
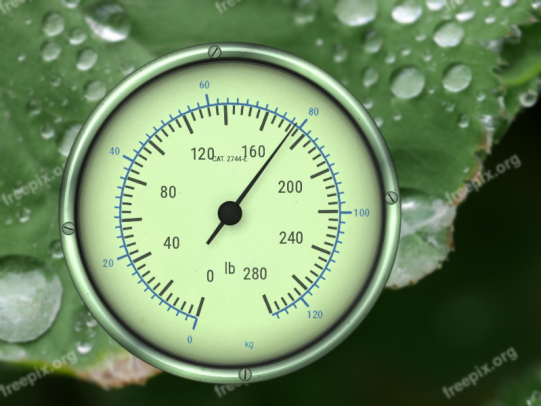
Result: 174 lb
